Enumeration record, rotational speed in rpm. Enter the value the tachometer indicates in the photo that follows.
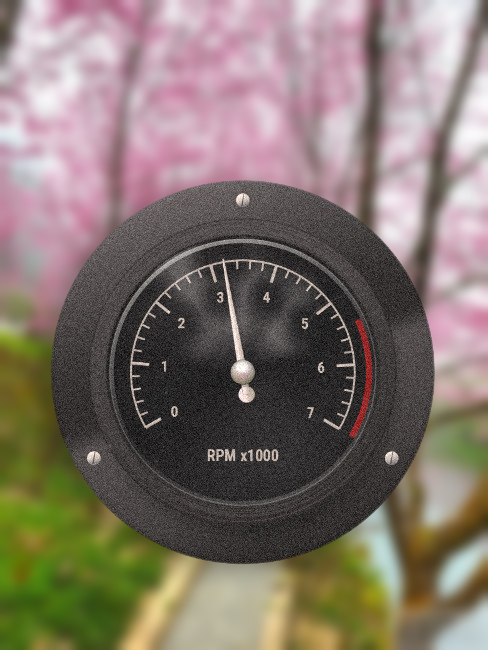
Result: 3200 rpm
